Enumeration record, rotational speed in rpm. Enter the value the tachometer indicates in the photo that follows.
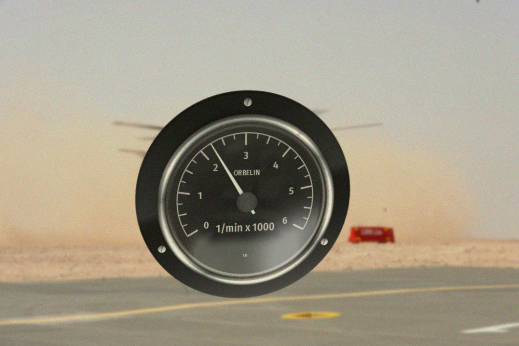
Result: 2250 rpm
